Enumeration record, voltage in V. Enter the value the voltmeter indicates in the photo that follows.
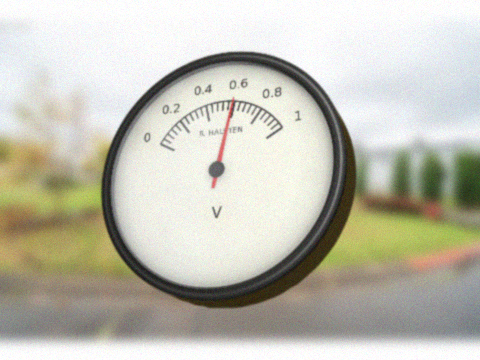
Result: 0.6 V
